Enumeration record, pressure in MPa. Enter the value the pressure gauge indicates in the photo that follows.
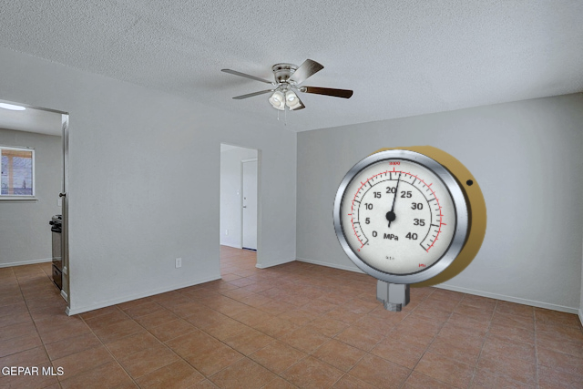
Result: 22 MPa
